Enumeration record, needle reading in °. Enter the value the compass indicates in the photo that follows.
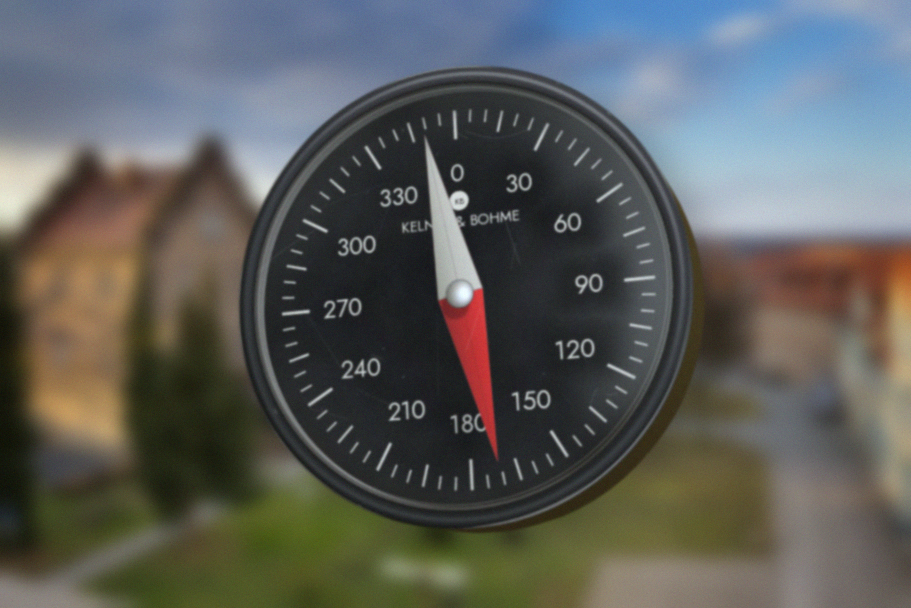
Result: 170 °
